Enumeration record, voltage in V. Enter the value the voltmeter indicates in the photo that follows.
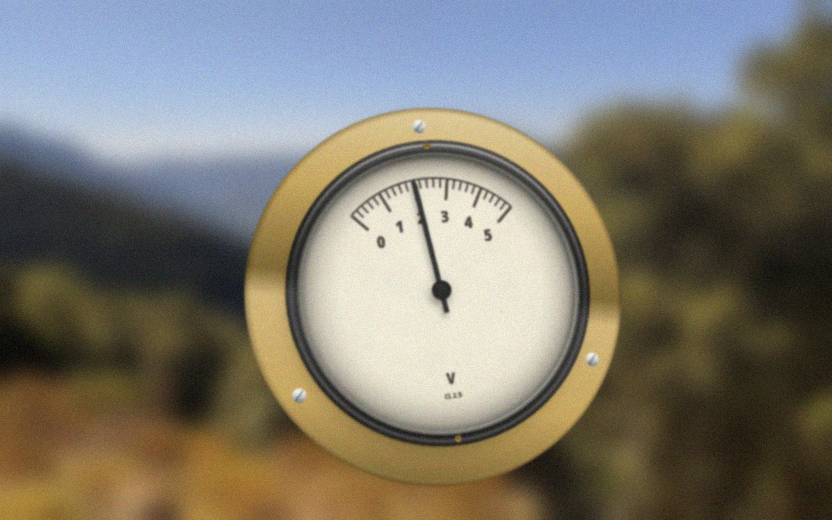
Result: 2 V
